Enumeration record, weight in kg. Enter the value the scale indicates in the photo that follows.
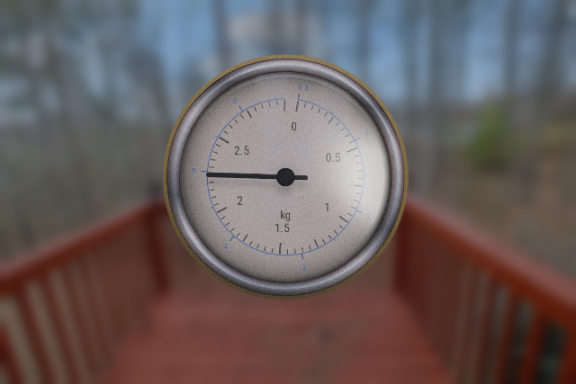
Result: 2.25 kg
